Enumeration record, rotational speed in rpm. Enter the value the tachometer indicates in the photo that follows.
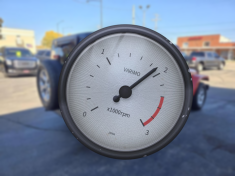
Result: 1900 rpm
